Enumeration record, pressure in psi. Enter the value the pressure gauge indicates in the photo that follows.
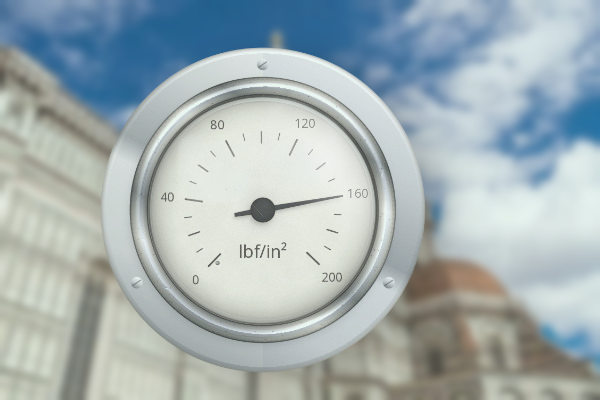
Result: 160 psi
